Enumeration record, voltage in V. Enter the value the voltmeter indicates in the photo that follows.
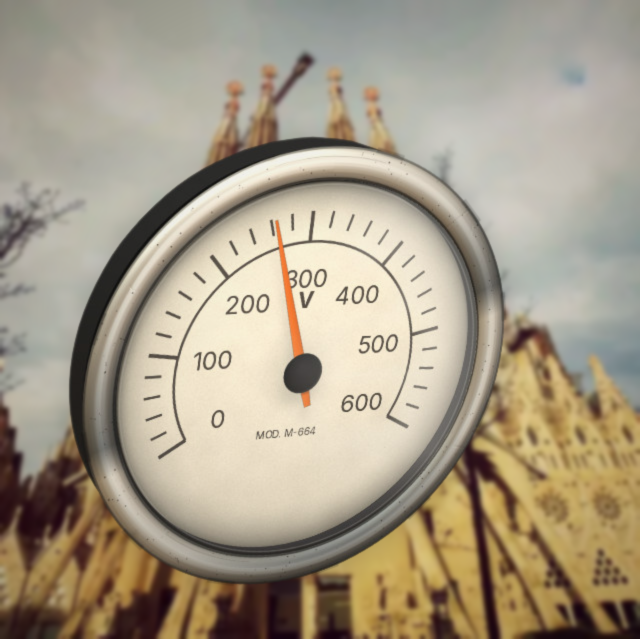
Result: 260 V
